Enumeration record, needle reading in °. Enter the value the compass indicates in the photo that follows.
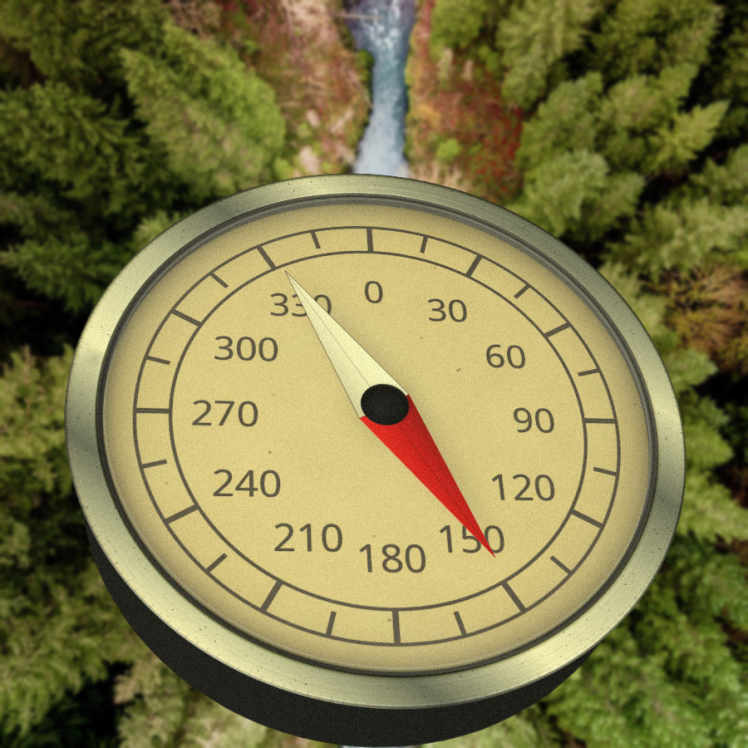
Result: 150 °
